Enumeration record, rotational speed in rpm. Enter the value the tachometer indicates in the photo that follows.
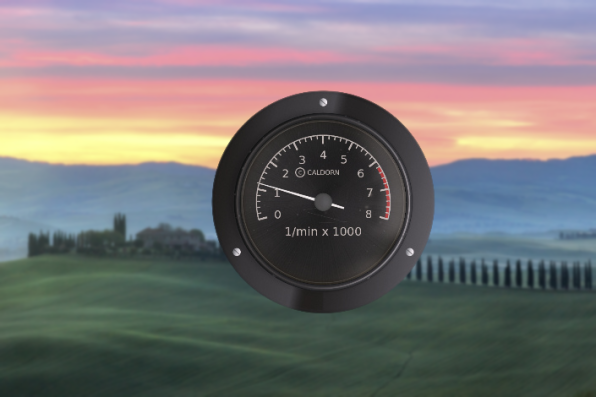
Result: 1200 rpm
